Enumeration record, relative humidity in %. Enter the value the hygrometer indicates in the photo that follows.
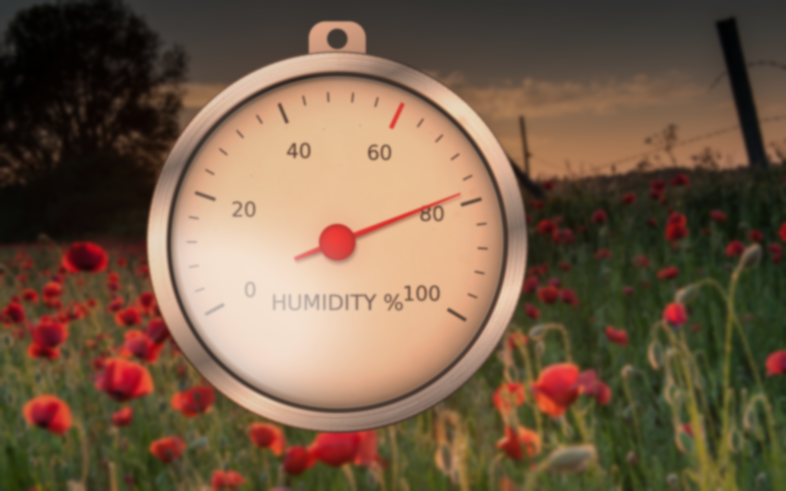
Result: 78 %
